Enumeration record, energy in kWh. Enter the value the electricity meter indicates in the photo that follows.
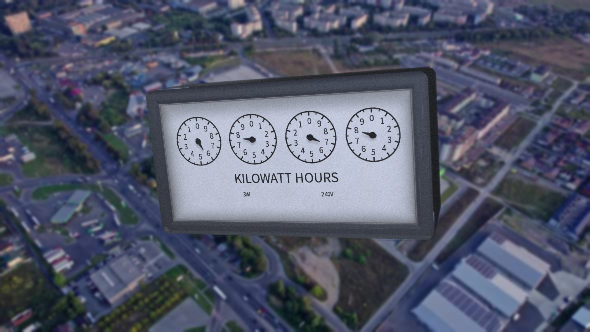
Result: 5768 kWh
